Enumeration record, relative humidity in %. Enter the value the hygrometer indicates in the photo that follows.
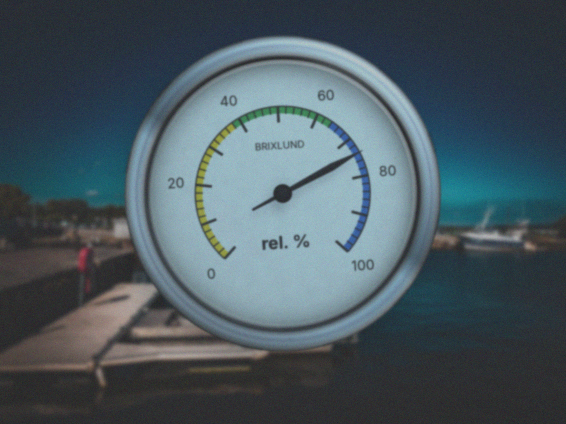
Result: 74 %
